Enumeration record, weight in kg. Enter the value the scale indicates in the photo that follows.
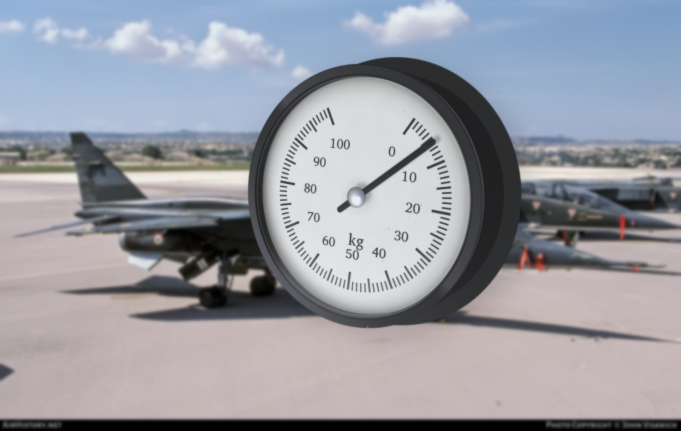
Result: 6 kg
